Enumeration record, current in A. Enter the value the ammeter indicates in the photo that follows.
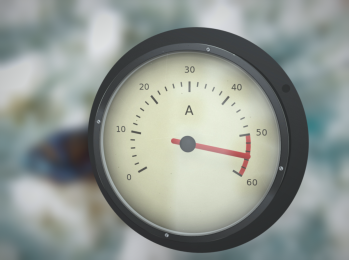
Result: 55 A
